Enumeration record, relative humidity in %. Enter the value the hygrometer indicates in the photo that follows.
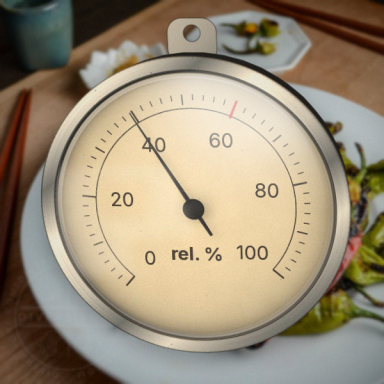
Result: 40 %
